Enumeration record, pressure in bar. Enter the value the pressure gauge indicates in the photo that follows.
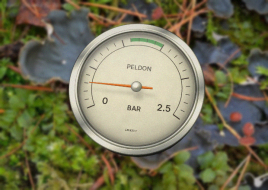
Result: 0.3 bar
